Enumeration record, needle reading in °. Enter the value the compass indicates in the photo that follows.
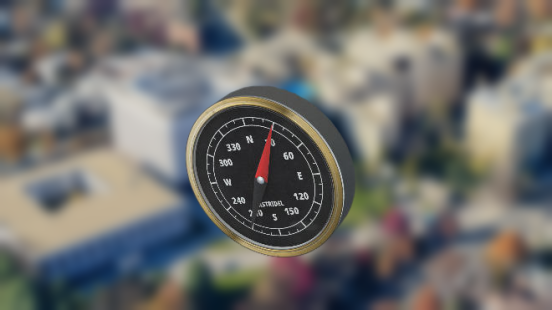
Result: 30 °
